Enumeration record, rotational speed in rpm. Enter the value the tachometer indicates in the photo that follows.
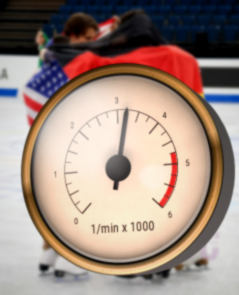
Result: 3250 rpm
